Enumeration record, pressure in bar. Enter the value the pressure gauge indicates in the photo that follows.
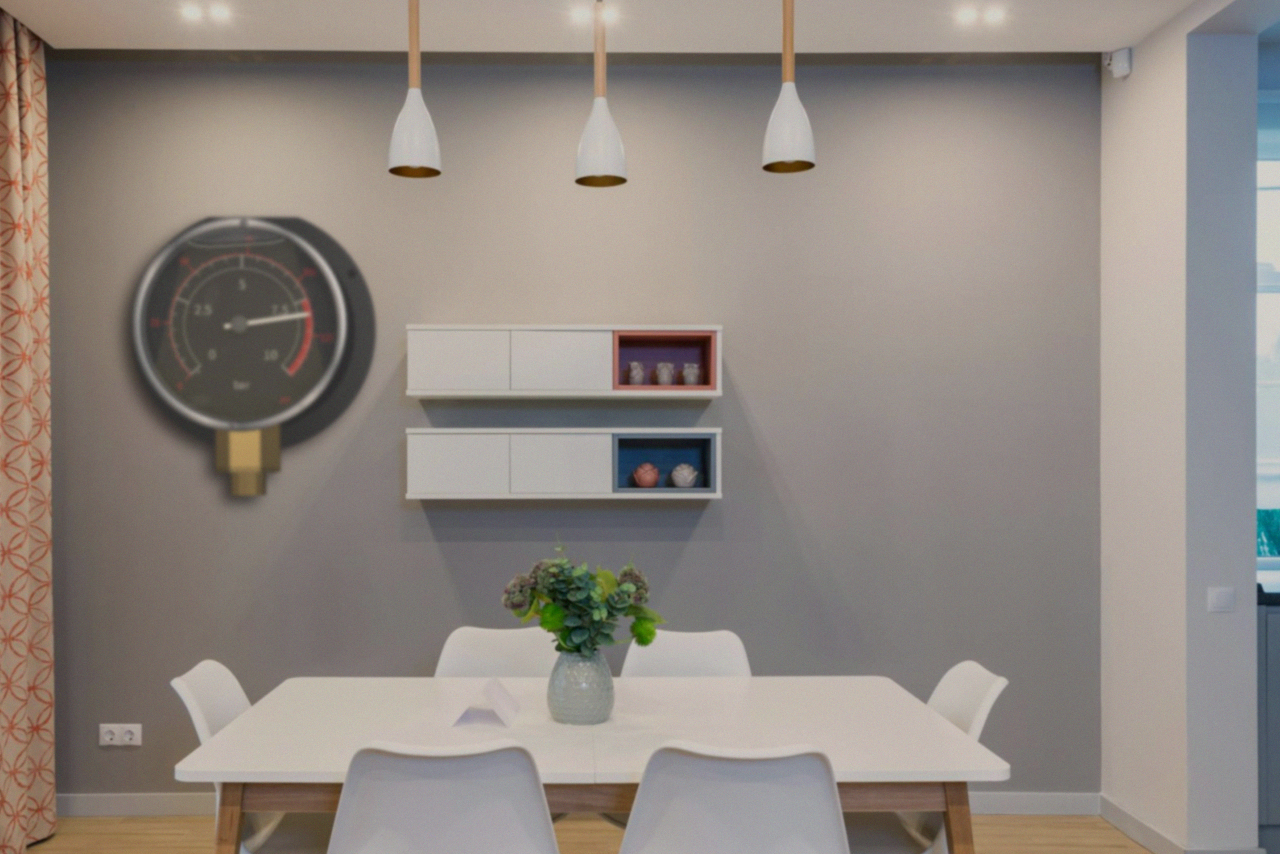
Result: 8 bar
